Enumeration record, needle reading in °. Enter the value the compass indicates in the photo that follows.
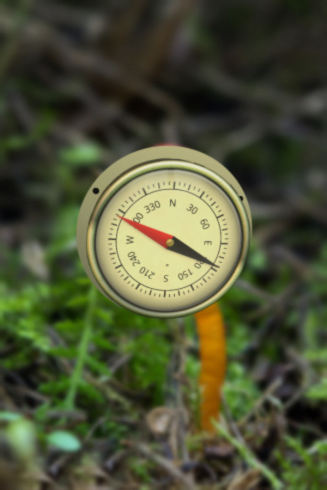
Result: 295 °
